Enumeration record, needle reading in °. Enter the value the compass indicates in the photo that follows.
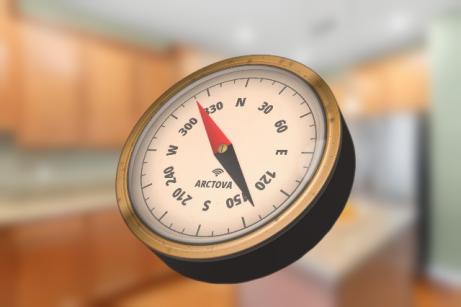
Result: 320 °
